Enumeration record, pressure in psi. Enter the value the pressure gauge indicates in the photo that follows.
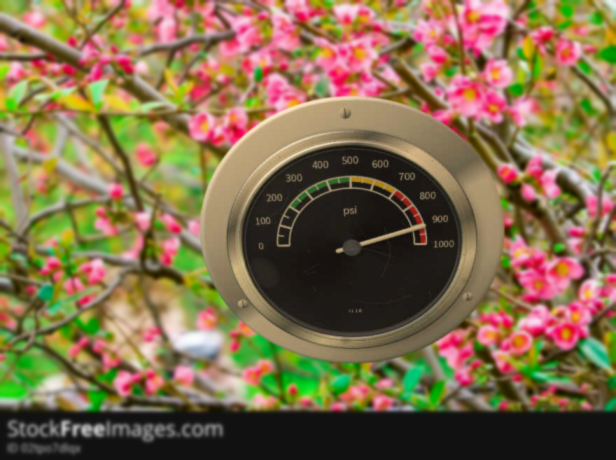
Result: 900 psi
